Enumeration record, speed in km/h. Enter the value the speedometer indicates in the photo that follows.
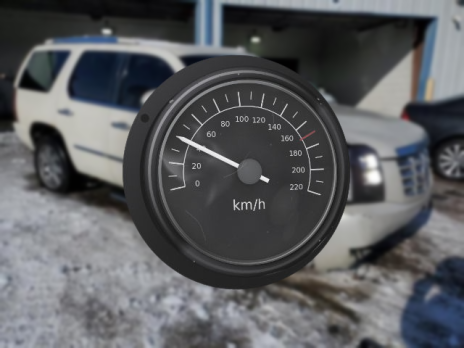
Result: 40 km/h
